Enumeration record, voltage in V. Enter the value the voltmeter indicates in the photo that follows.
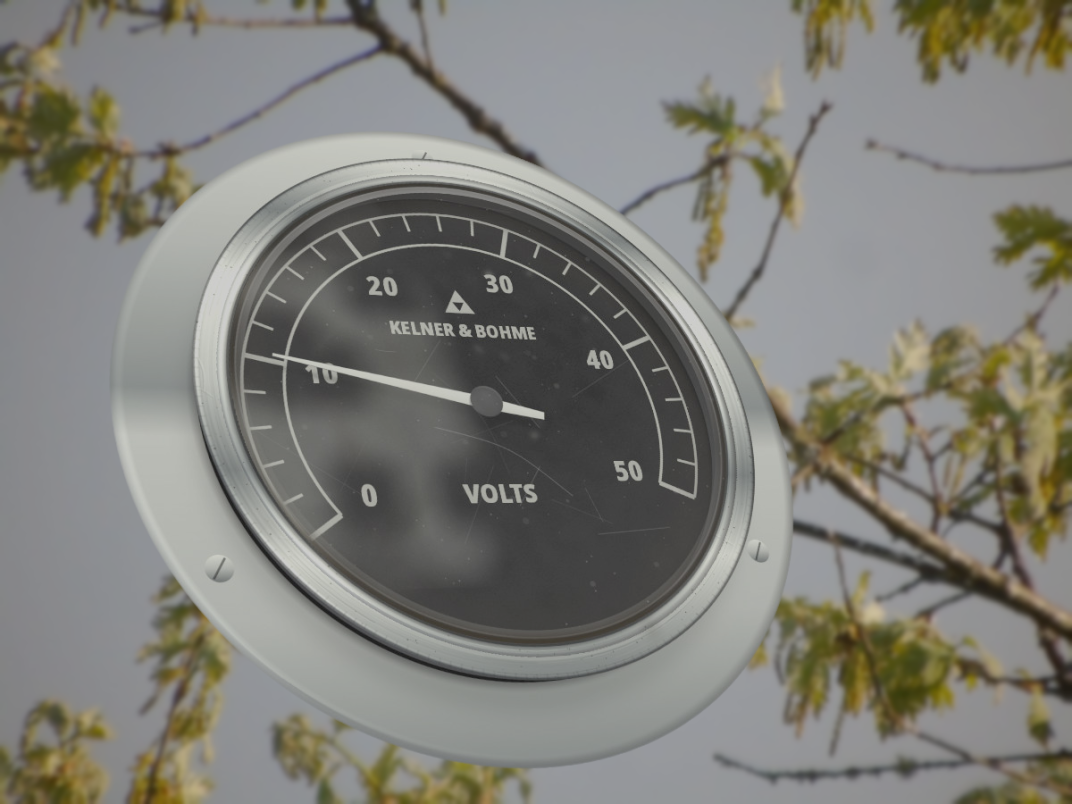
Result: 10 V
